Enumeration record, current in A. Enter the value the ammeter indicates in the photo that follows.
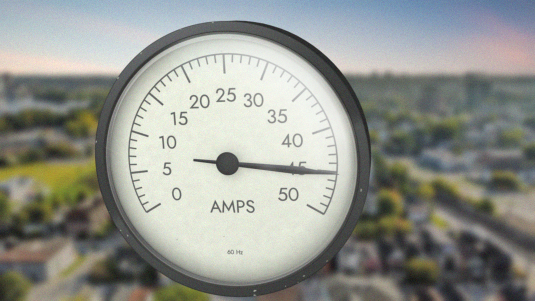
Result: 45 A
